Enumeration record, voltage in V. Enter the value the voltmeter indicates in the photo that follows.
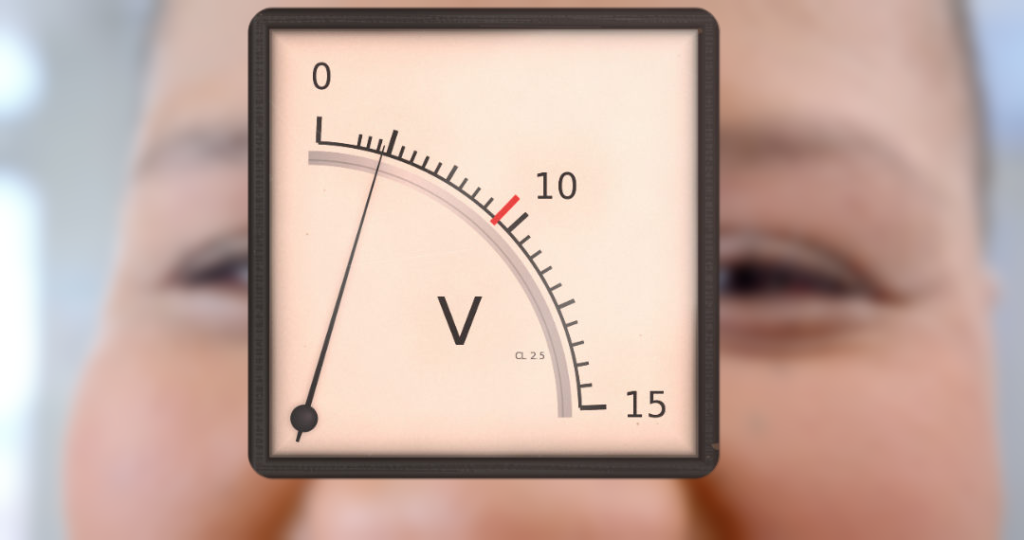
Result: 4.75 V
